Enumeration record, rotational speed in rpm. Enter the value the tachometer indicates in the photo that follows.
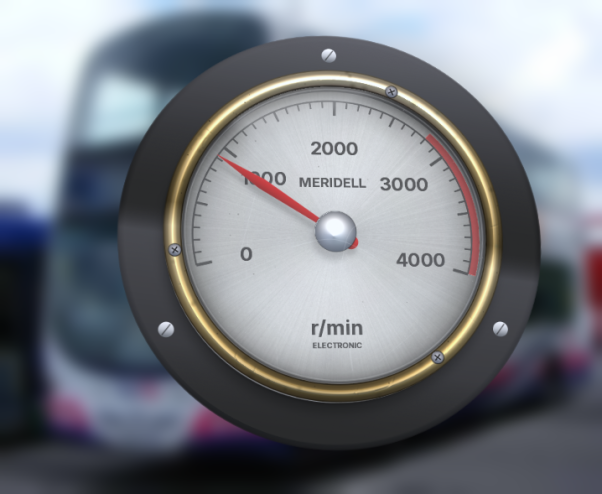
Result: 900 rpm
